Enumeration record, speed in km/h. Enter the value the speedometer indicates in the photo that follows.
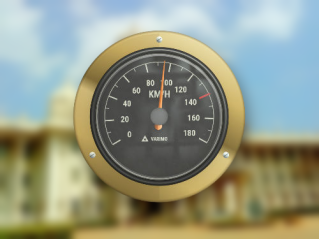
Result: 95 km/h
